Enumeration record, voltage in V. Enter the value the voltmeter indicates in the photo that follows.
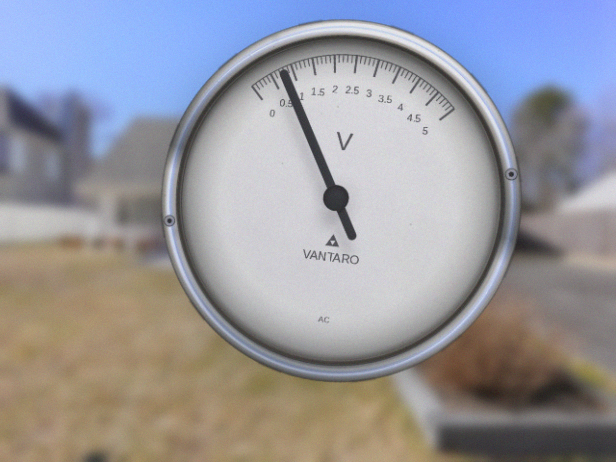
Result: 0.8 V
